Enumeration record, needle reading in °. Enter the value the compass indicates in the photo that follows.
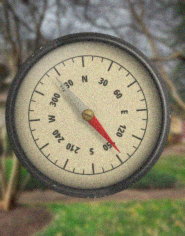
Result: 145 °
